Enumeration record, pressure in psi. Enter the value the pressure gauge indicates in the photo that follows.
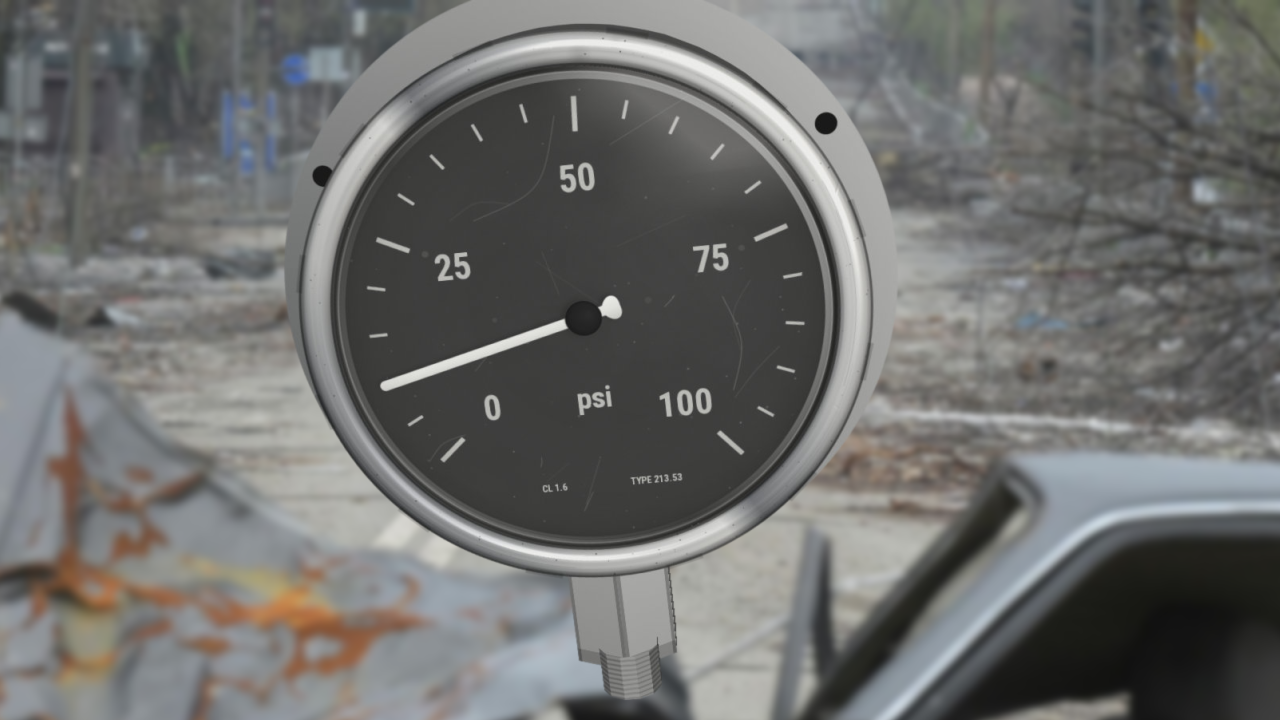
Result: 10 psi
